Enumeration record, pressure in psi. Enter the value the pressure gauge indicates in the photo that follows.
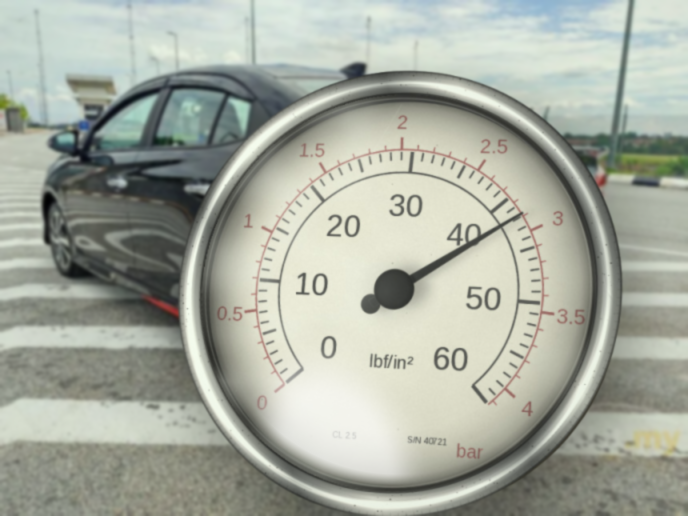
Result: 42 psi
